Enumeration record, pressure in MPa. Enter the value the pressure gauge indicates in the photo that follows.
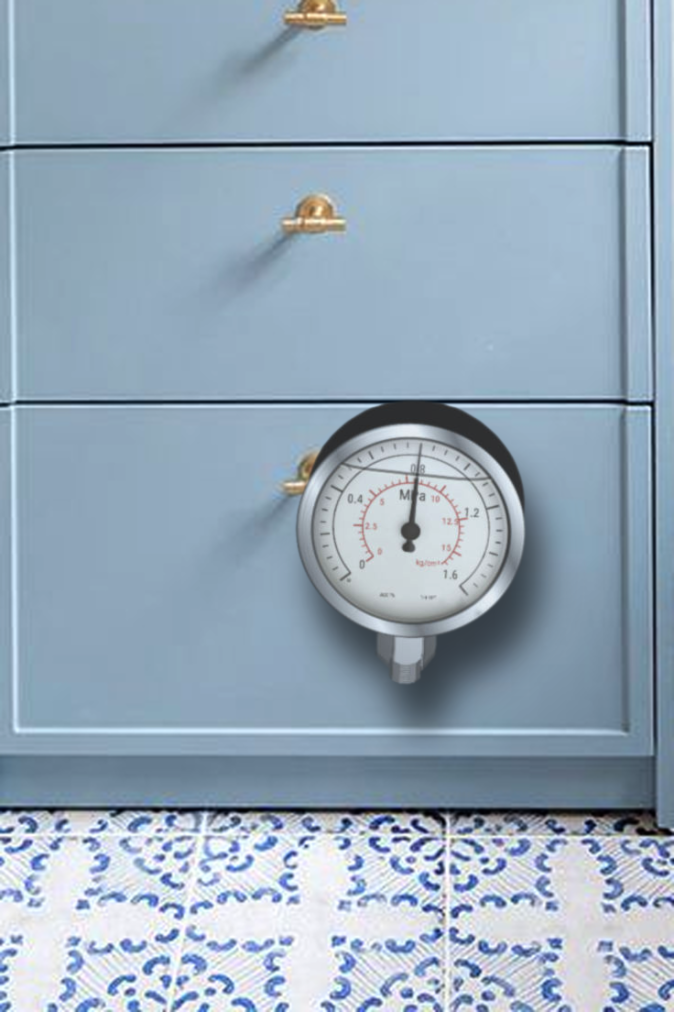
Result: 0.8 MPa
